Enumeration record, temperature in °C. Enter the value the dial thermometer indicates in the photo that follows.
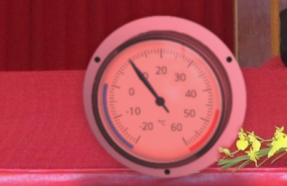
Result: 10 °C
